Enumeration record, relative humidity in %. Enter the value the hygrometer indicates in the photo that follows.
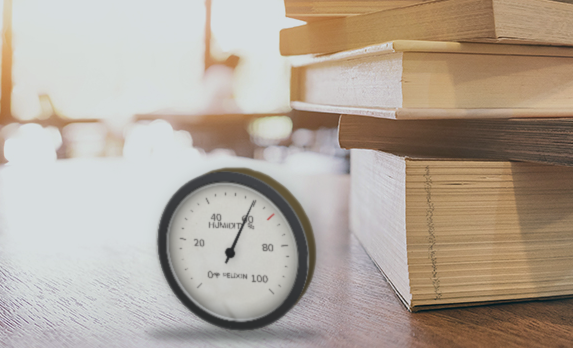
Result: 60 %
